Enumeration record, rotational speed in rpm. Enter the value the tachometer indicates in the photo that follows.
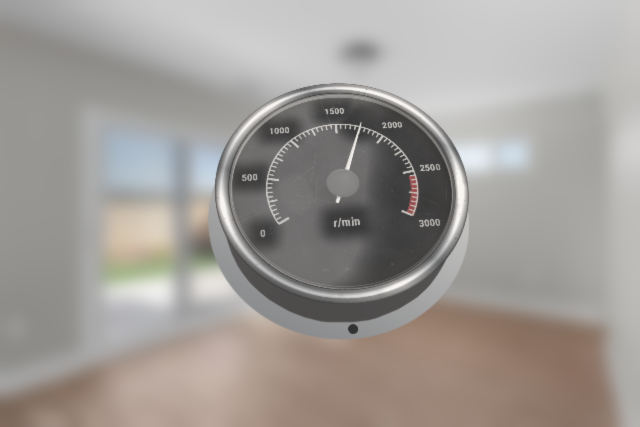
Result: 1750 rpm
